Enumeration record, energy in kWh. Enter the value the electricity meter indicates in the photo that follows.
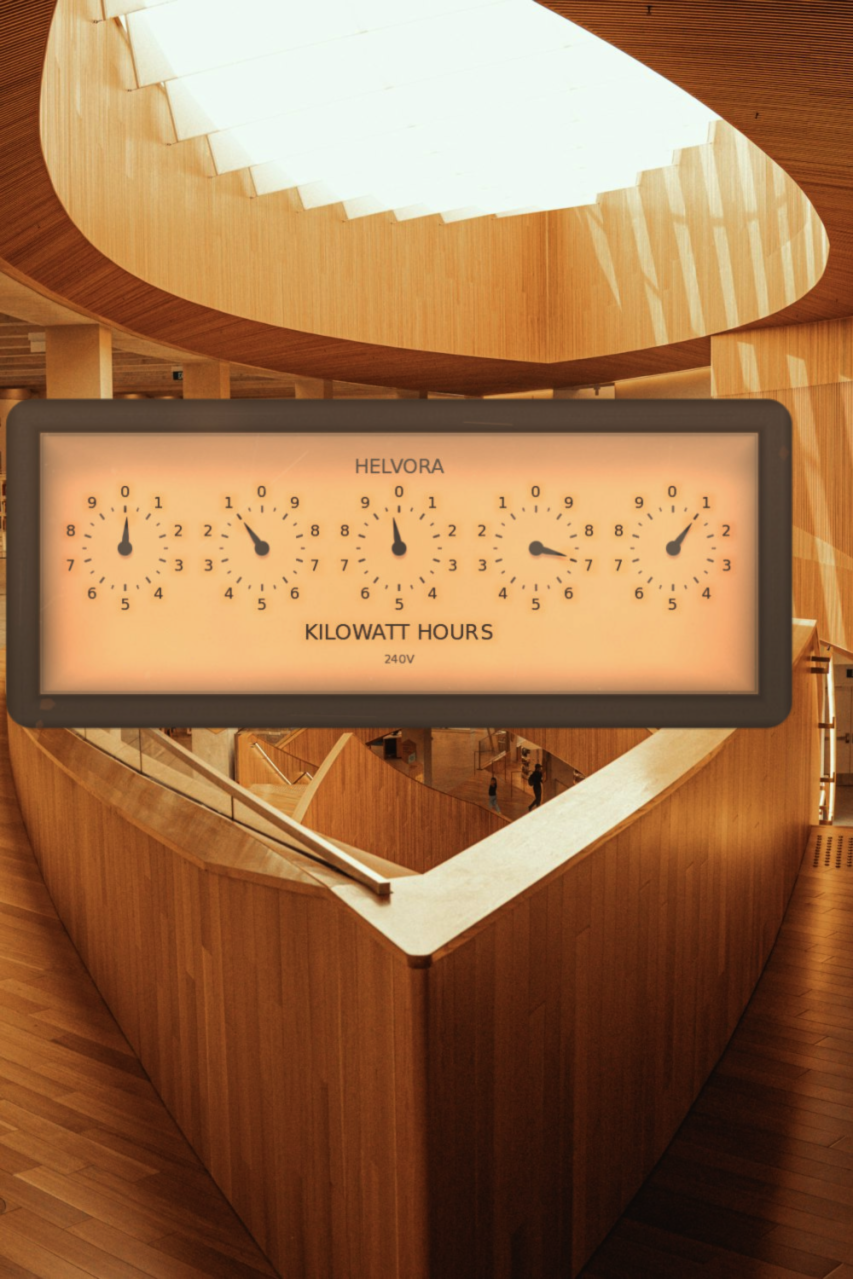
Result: 971 kWh
